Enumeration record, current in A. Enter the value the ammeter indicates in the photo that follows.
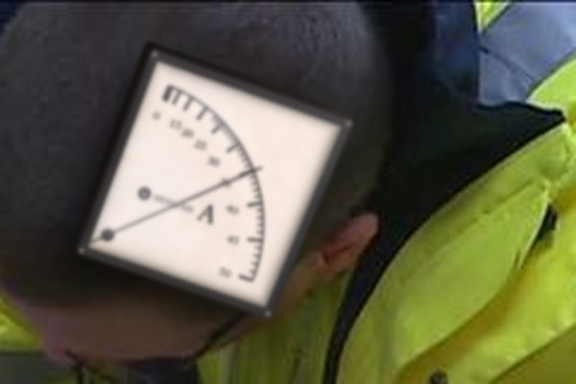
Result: 35 A
